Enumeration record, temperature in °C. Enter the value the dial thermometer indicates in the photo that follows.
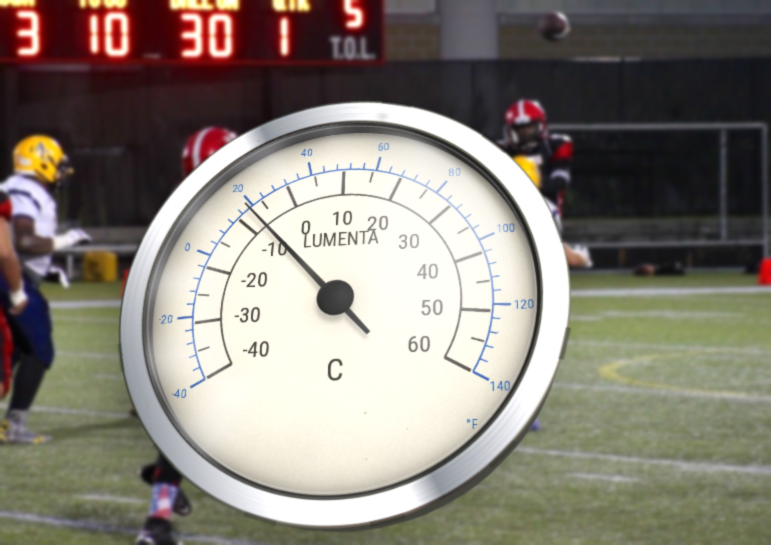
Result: -7.5 °C
